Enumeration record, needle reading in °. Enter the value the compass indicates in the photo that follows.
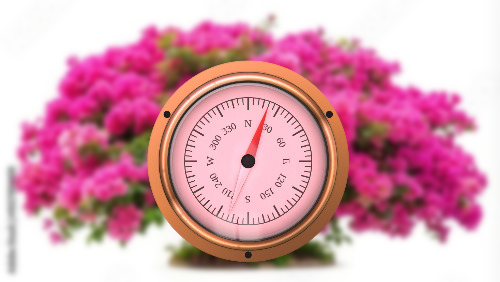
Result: 20 °
